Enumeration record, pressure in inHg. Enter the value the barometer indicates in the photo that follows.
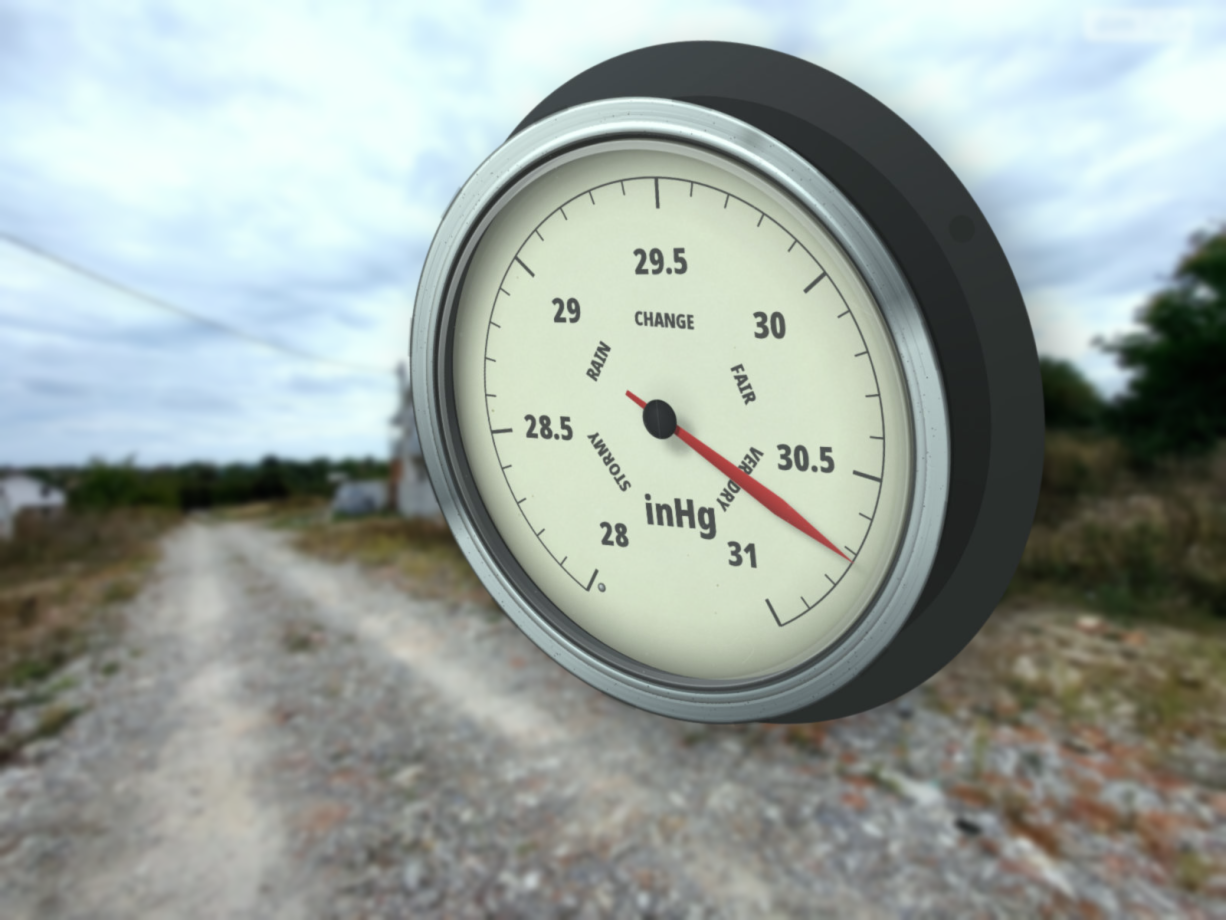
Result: 30.7 inHg
